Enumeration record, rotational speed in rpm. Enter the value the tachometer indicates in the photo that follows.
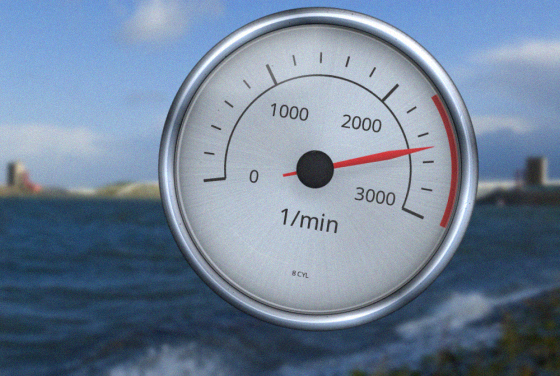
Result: 2500 rpm
